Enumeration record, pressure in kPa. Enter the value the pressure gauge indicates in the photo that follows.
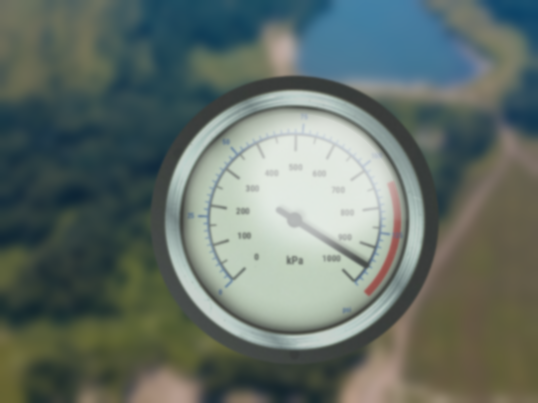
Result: 950 kPa
